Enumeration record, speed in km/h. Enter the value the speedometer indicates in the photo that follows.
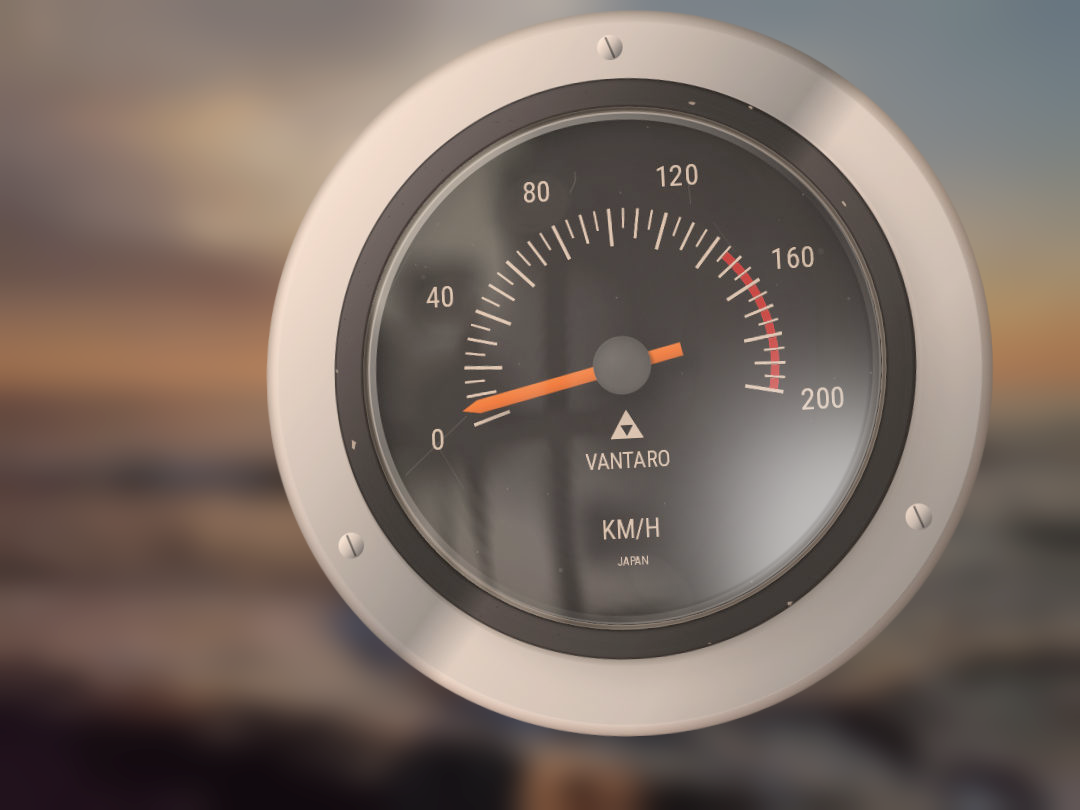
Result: 5 km/h
